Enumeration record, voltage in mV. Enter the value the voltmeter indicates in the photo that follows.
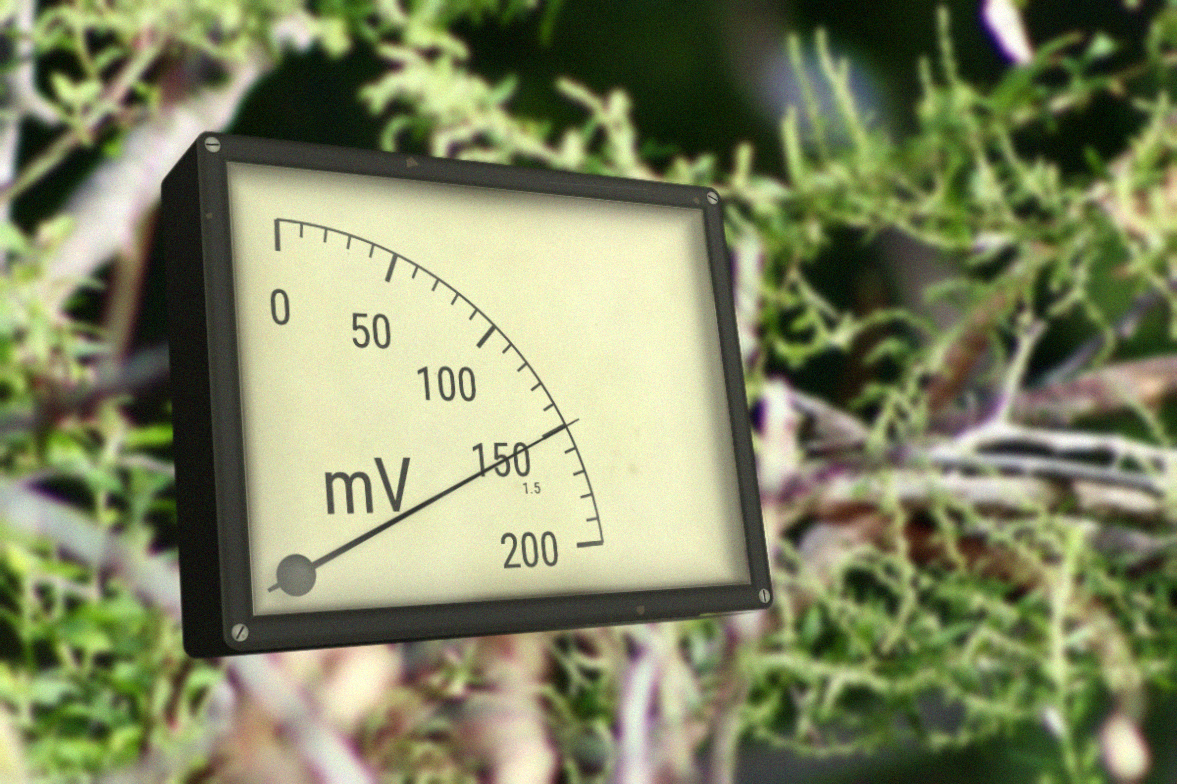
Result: 150 mV
